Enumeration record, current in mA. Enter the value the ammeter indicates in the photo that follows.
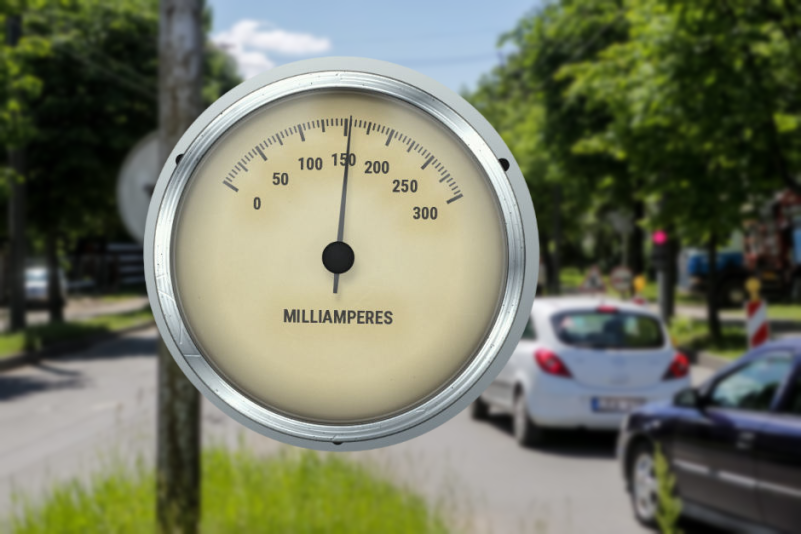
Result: 155 mA
